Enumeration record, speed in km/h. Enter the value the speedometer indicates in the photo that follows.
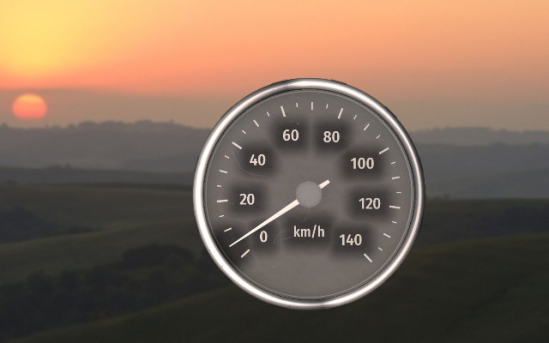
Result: 5 km/h
